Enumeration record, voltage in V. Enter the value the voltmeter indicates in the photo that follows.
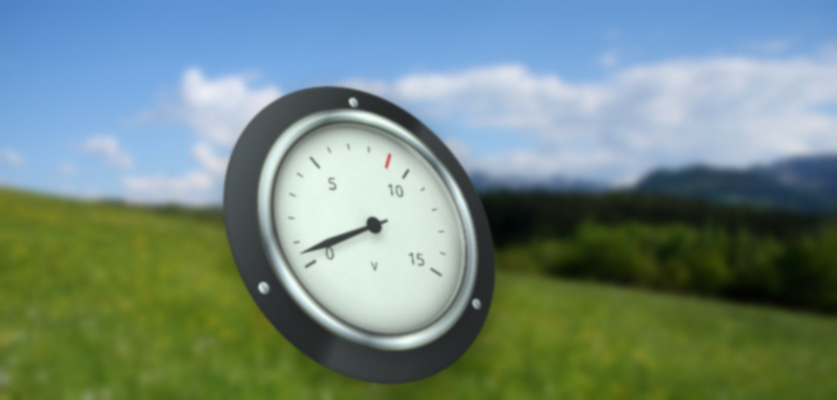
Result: 0.5 V
